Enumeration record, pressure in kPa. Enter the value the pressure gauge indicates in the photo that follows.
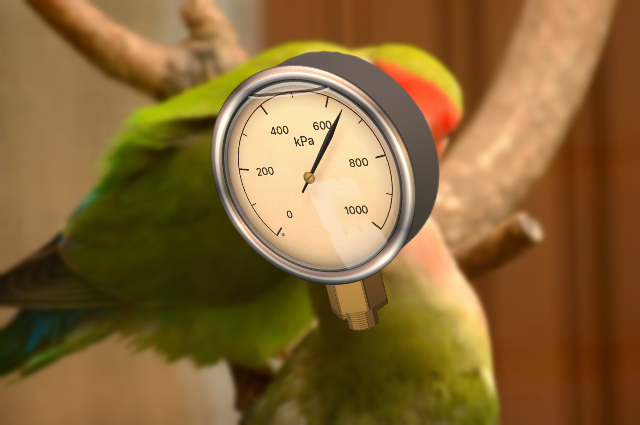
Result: 650 kPa
